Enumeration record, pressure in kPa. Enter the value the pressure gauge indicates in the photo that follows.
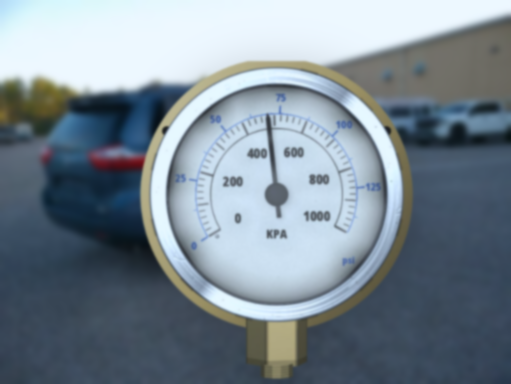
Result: 480 kPa
